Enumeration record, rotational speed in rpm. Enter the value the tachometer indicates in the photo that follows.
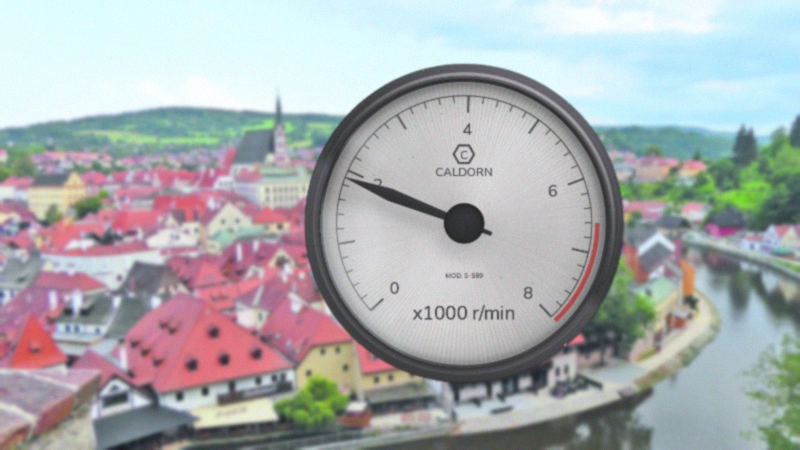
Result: 1900 rpm
